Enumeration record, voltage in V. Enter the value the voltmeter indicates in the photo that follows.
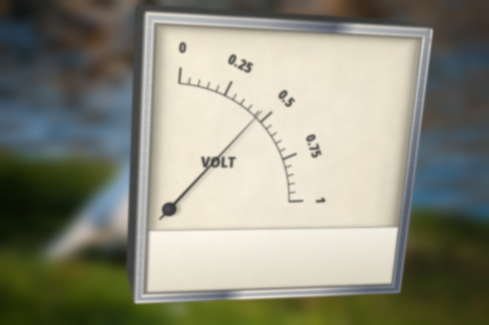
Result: 0.45 V
